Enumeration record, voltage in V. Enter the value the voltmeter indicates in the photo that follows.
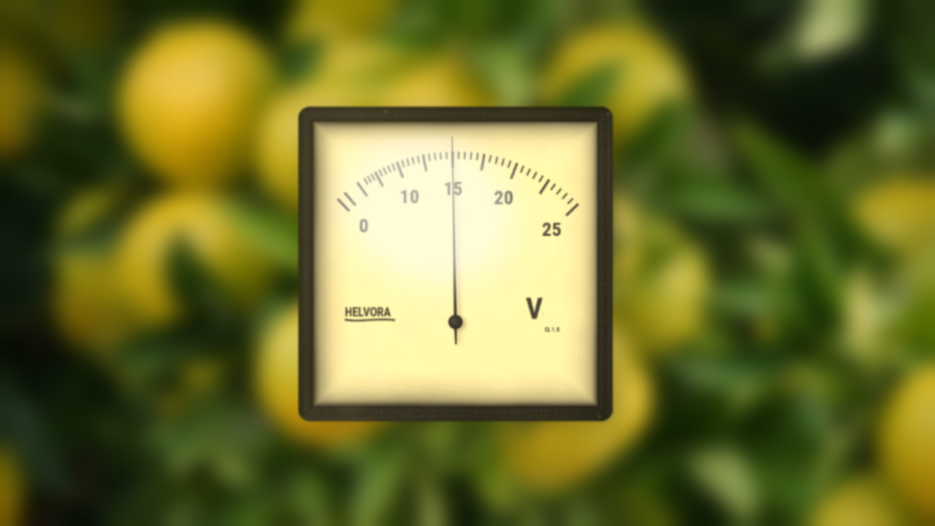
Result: 15 V
